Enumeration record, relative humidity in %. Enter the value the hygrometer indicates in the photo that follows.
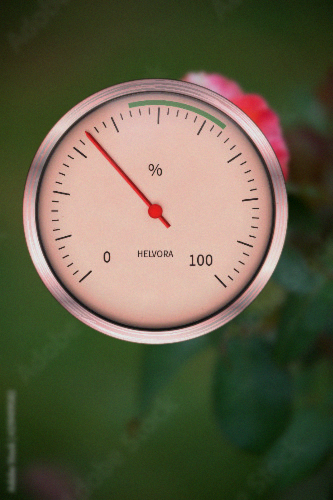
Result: 34 %
